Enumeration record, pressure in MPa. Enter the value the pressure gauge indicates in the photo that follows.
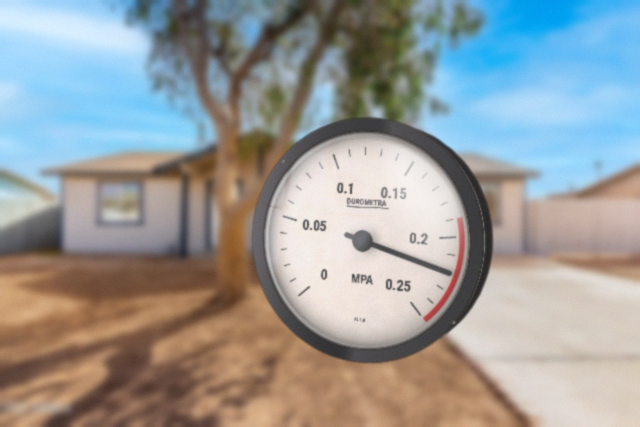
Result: 0.22 MPa
